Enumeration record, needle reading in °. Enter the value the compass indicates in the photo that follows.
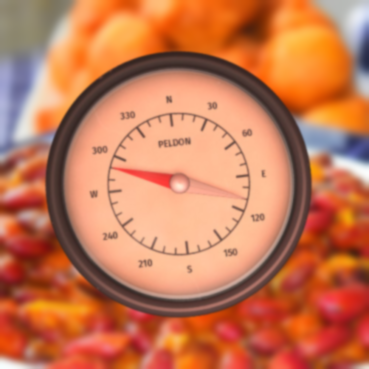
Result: 290 °
